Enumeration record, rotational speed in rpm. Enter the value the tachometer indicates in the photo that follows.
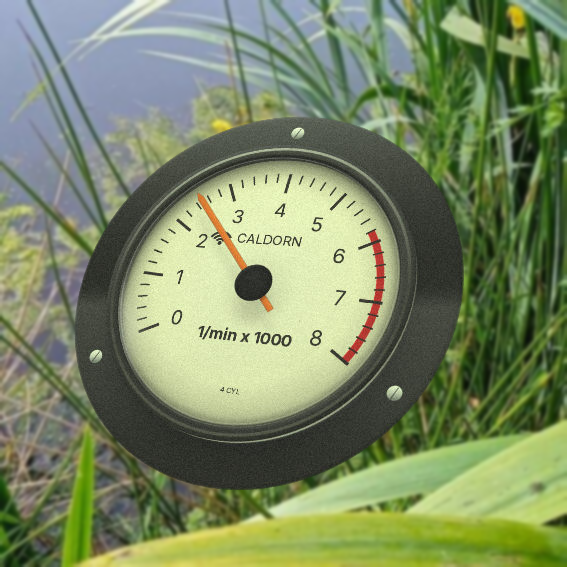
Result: 2500 rpm
